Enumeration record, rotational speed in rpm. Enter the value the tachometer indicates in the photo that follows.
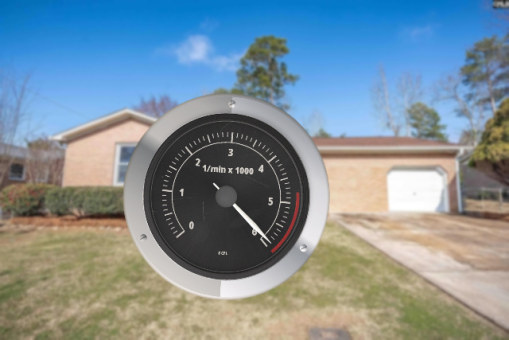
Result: 5900 rpm
